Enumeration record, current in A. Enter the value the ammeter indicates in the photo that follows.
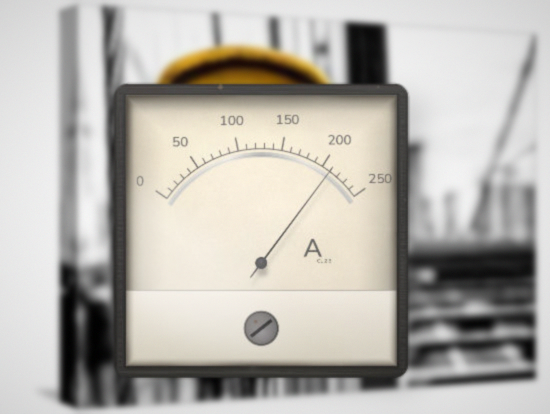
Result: 210 A
